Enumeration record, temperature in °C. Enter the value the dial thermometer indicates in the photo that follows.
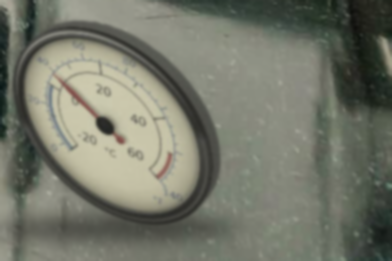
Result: 5 °C
